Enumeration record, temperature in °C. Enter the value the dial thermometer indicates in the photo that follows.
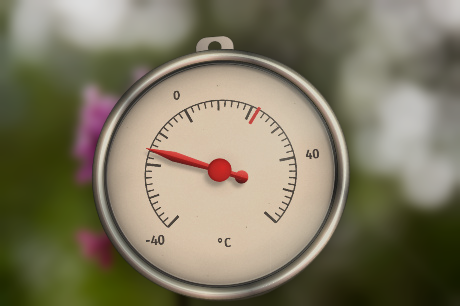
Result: -16 °C
